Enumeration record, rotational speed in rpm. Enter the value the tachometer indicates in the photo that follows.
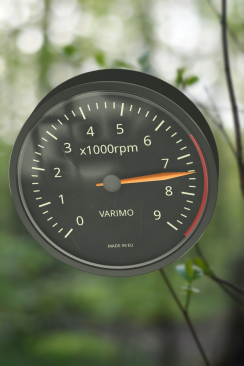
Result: 7400 rpm
